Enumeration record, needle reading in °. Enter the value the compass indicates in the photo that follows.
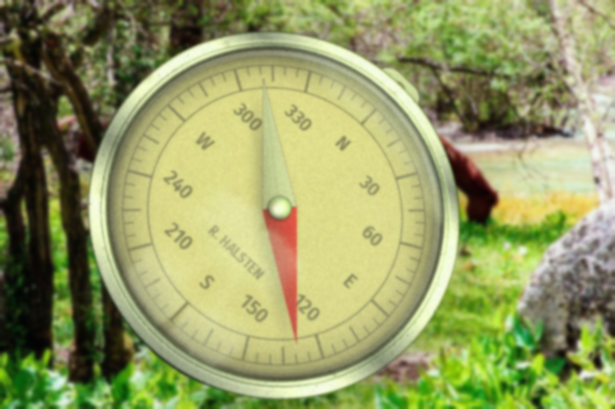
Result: 130 °
